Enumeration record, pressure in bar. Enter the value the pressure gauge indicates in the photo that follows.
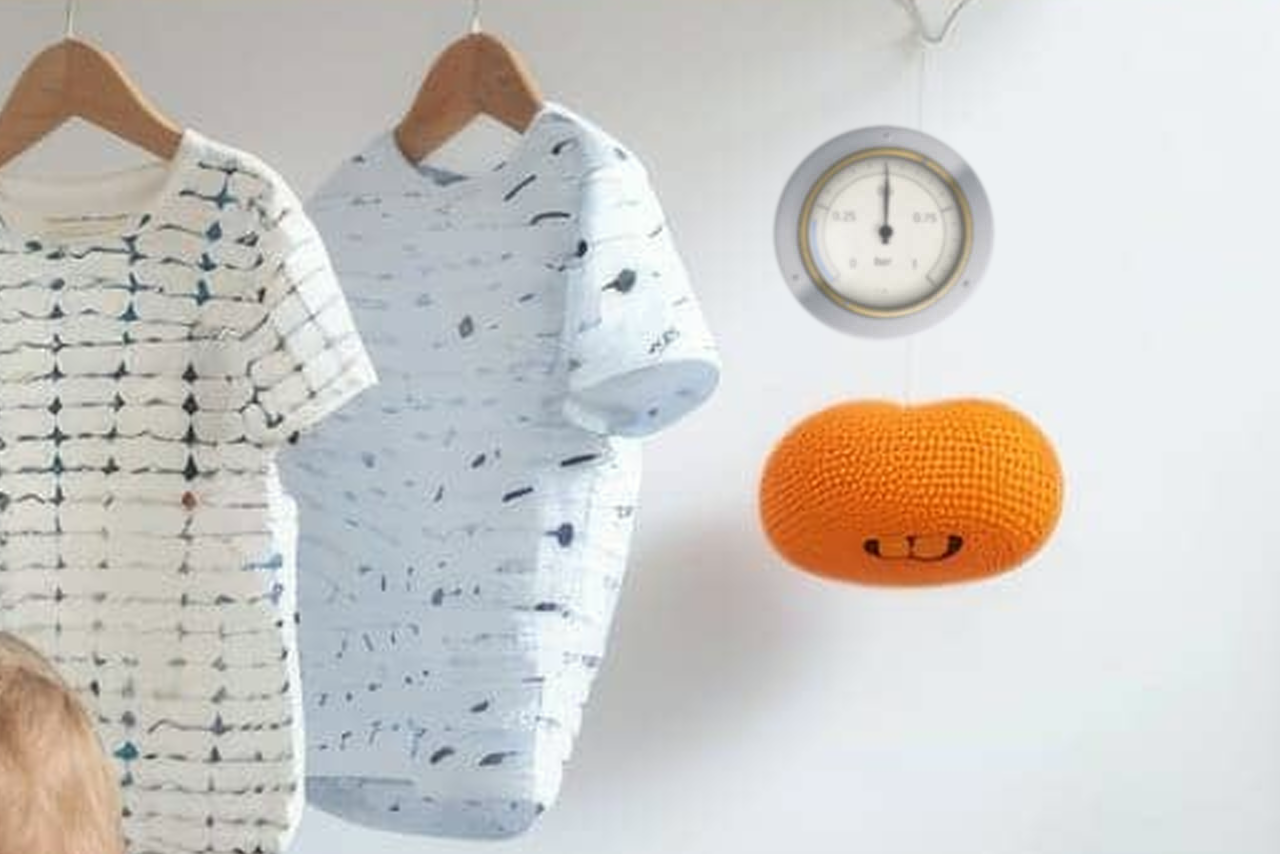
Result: 0.5 bar
